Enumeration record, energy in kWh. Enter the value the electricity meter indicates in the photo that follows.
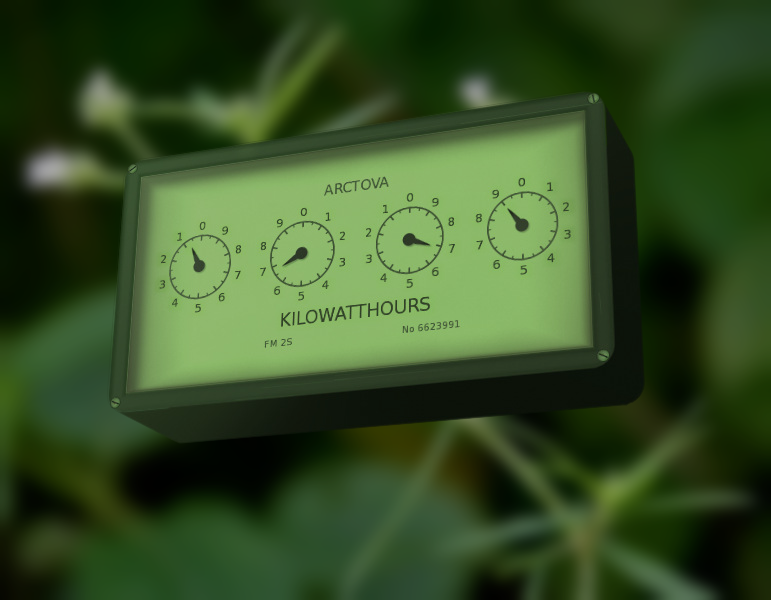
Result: 669 kWh
